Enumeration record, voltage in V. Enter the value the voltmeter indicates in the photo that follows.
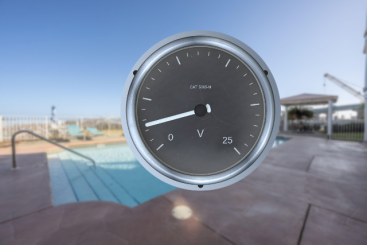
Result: 2.5 V
